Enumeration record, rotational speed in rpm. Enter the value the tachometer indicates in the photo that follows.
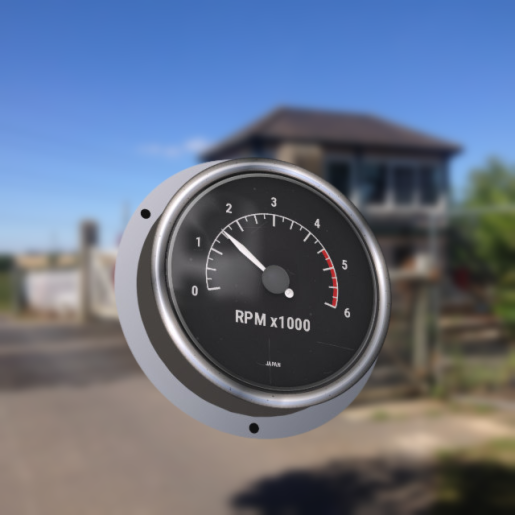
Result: 1500 rpm
